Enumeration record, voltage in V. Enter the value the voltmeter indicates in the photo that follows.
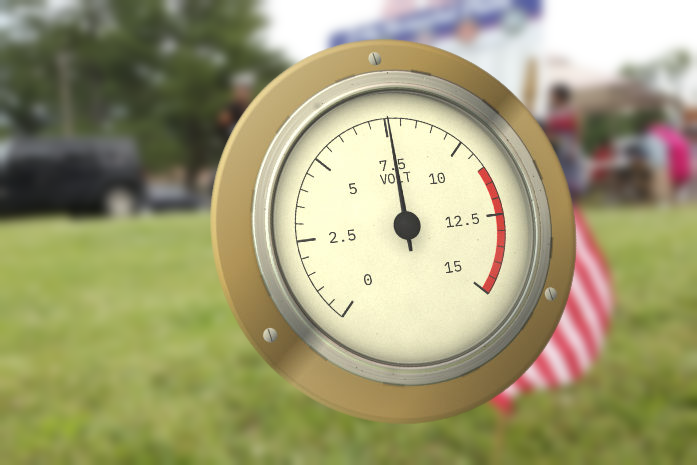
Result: 7.5 V
